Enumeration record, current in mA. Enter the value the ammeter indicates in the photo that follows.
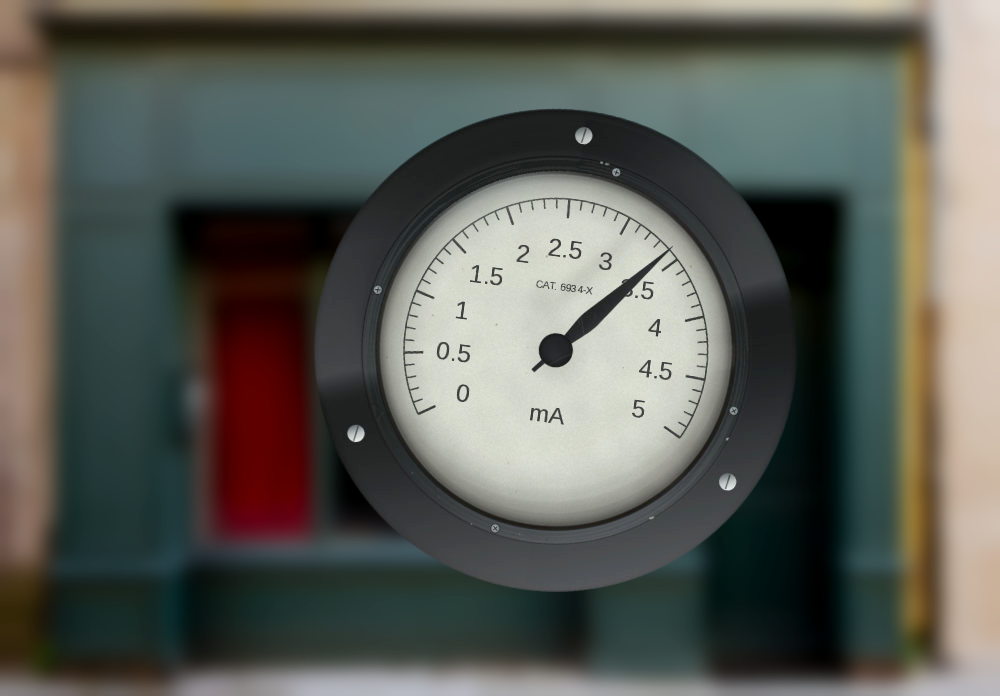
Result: 3.4 mA
